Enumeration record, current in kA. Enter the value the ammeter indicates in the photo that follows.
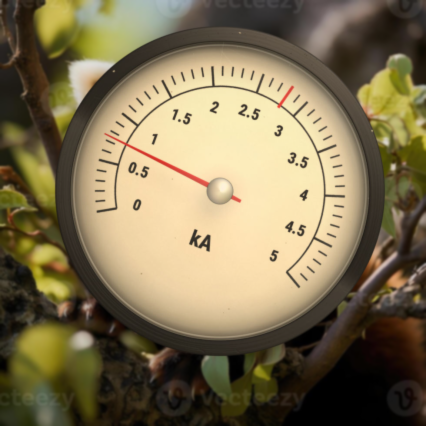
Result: 0.75 kA
